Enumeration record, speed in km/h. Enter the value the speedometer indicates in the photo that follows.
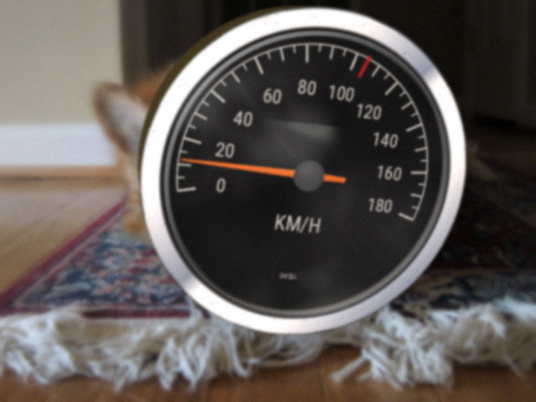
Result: 12.5 km/h
